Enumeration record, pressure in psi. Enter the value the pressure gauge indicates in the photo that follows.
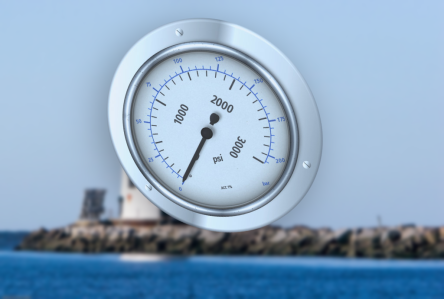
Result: 0 psi
